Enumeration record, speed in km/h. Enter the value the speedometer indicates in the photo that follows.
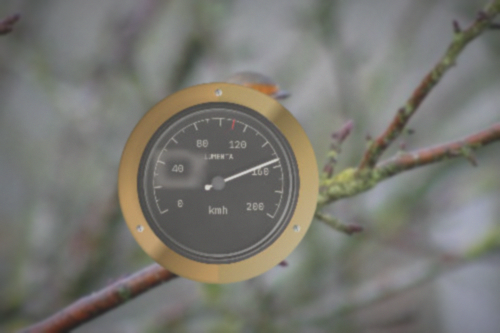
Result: 155 km/h
